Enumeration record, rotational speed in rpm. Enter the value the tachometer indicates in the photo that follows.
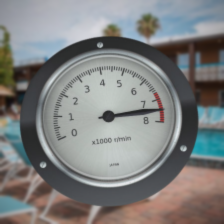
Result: 7500 rpm
